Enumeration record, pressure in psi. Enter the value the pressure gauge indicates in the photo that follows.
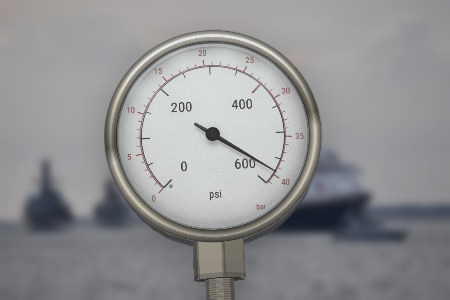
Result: 575 psi
